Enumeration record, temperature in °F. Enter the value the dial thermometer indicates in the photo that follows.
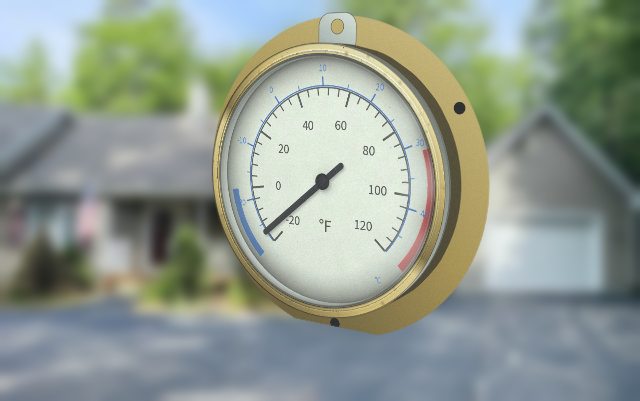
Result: -16 °F
